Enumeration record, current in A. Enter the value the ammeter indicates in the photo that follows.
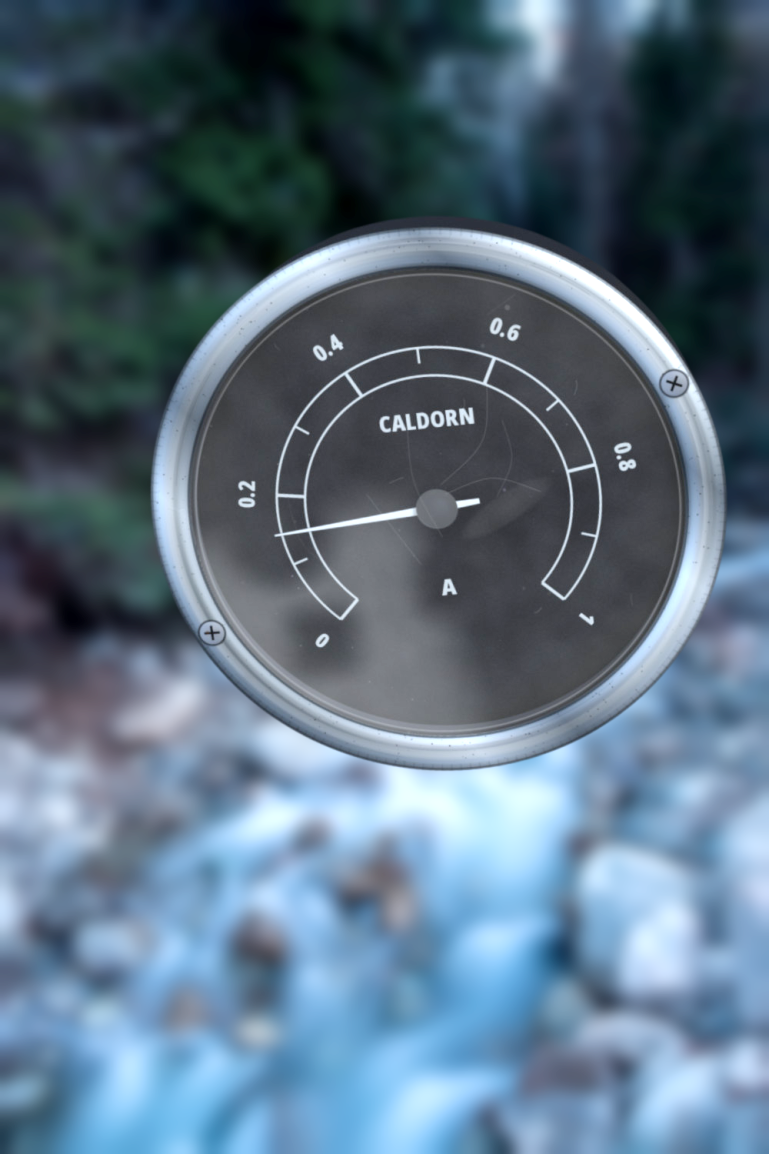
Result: 0.15 A
